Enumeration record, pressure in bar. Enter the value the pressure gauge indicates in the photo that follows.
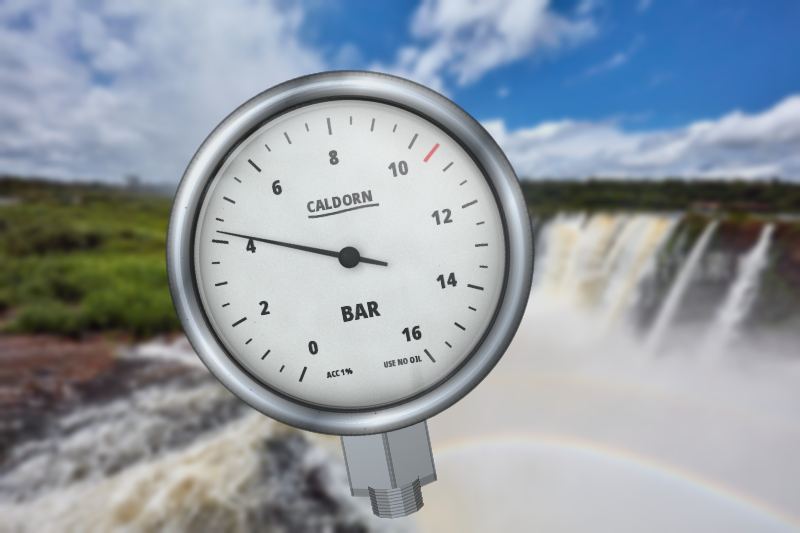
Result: 4.25 bar
